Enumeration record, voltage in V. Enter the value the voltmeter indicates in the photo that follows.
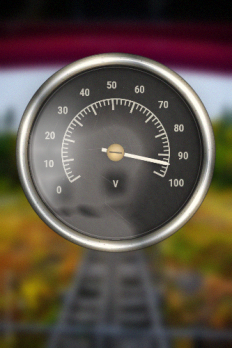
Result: 94 V
